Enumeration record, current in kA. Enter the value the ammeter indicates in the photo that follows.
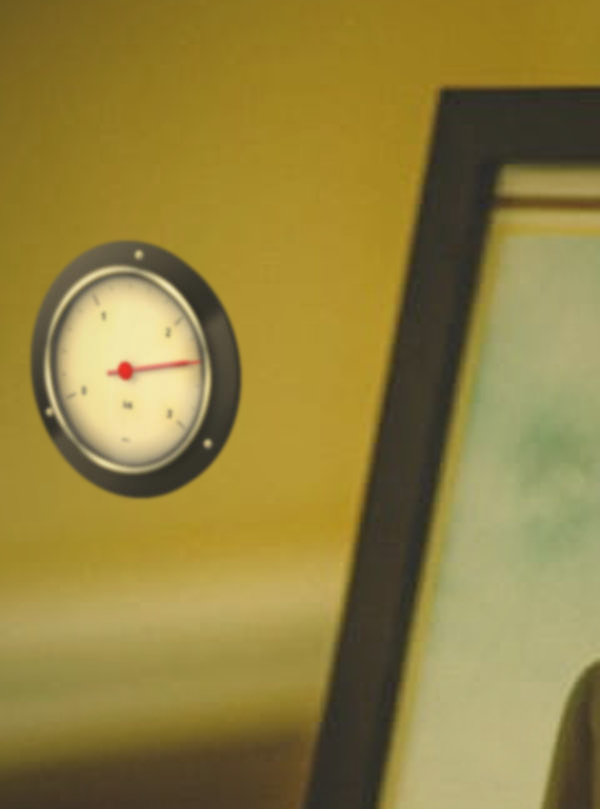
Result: 2.4 kA
